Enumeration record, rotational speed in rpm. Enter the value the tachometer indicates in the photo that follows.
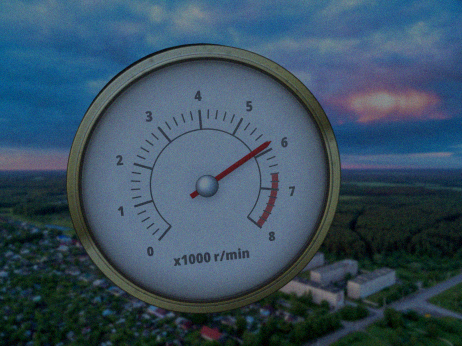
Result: 5800 rpm
